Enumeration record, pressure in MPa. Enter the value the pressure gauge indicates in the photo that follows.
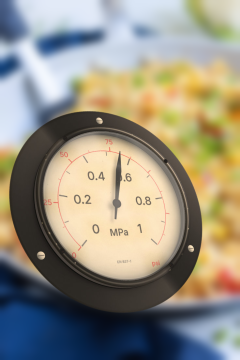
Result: 0.55 MPa
